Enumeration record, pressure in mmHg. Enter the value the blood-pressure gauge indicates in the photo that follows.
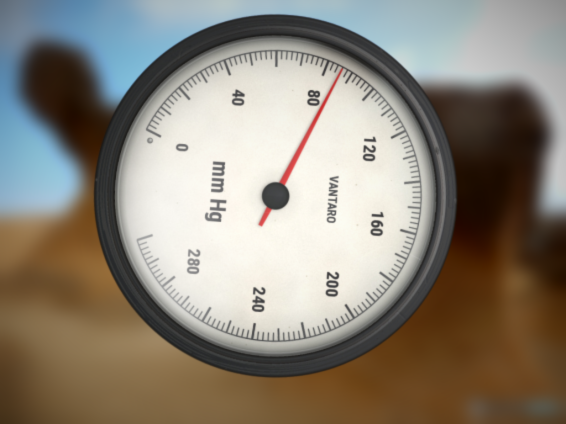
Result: 86 mmHg
